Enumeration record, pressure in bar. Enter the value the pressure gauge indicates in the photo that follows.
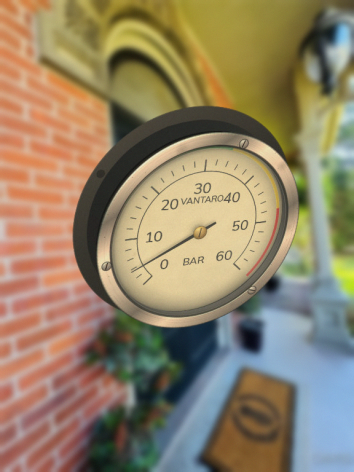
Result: 4 bar
